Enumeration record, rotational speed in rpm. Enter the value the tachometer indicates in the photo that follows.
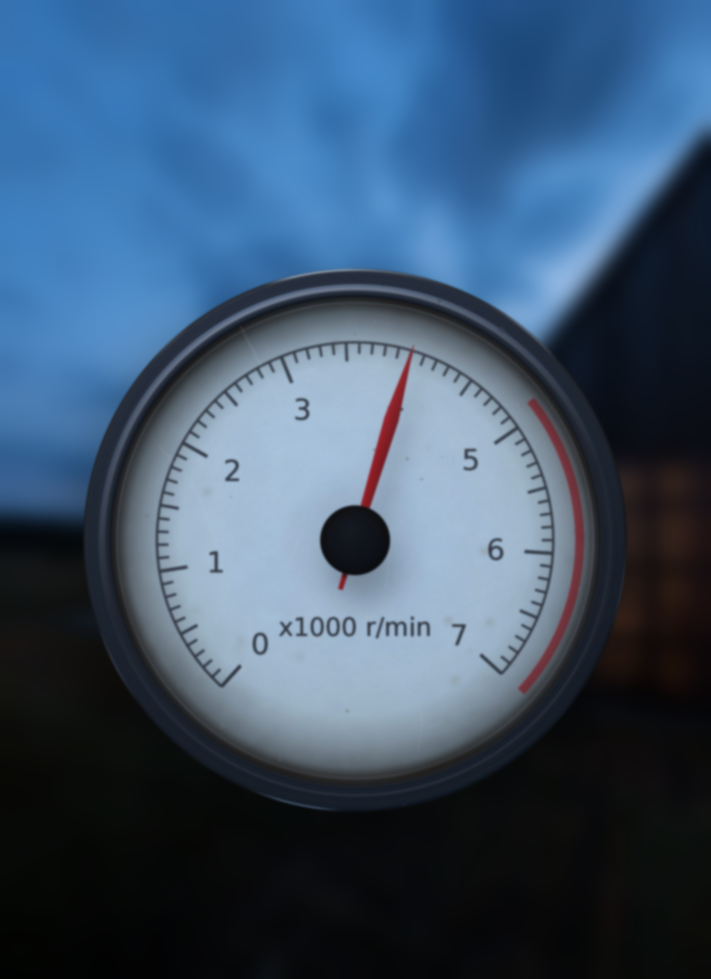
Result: 4000 rpm
